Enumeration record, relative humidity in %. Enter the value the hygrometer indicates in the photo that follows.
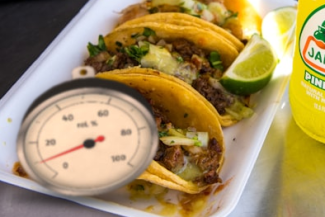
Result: 10 %
